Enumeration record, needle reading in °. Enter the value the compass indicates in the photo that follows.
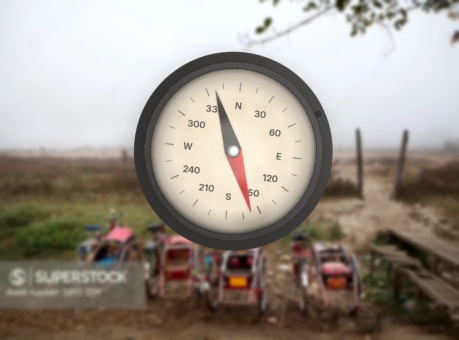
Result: 157.5 °
